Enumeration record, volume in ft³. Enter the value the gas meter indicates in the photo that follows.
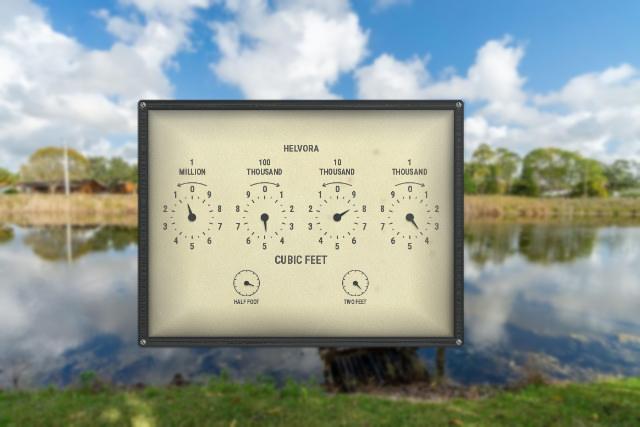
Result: 48400 ft³
